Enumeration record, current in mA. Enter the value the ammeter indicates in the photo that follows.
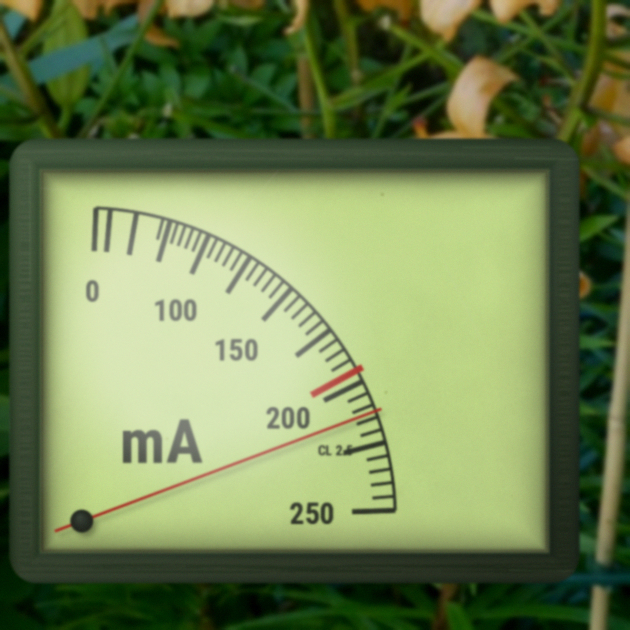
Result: 212.5 mA
